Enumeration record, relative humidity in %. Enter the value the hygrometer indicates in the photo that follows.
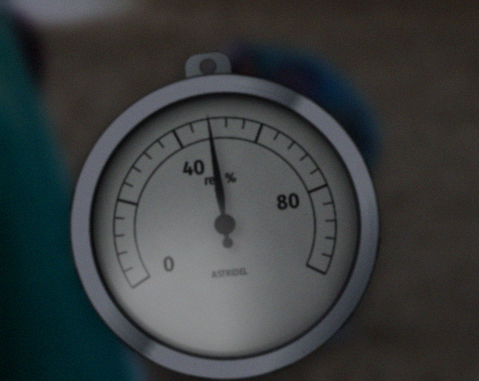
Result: 48 %
